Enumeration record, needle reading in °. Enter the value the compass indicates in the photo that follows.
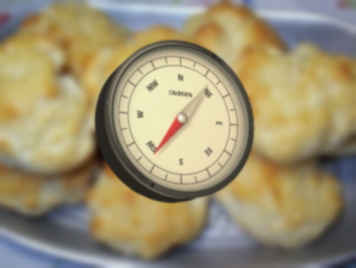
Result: 217.5 °
